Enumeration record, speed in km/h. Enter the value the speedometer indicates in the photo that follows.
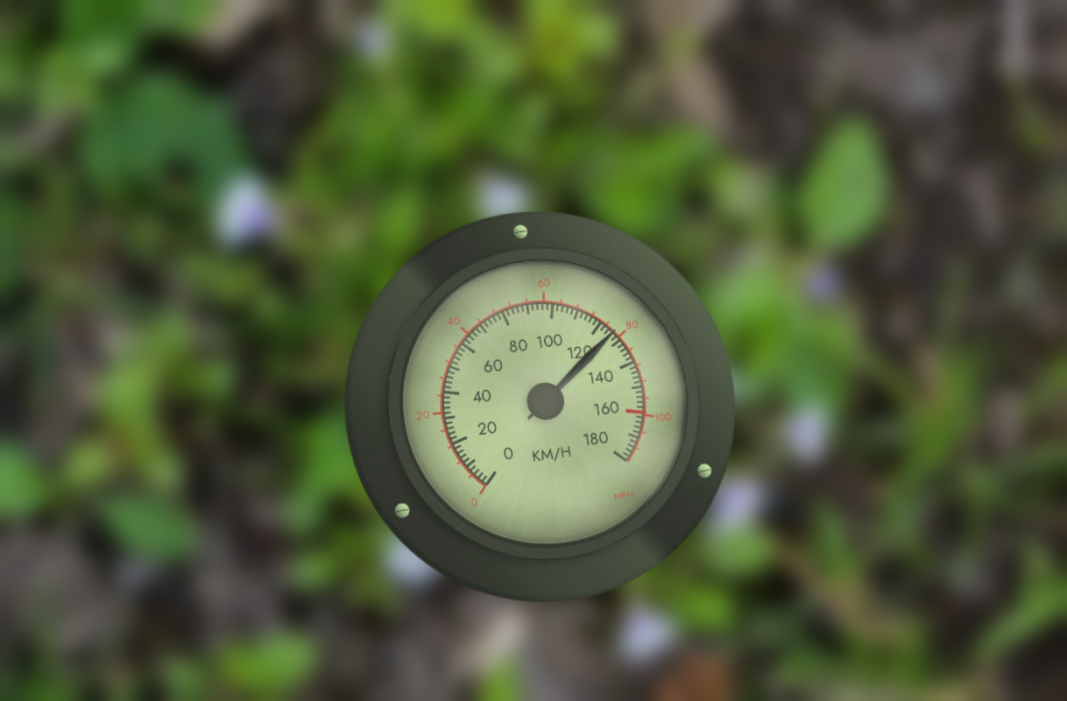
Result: 126 km/h
